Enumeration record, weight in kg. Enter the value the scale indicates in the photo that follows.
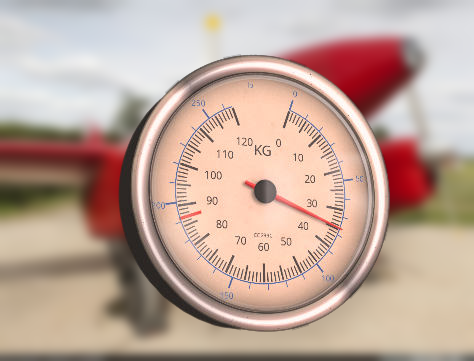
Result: 35 kg
